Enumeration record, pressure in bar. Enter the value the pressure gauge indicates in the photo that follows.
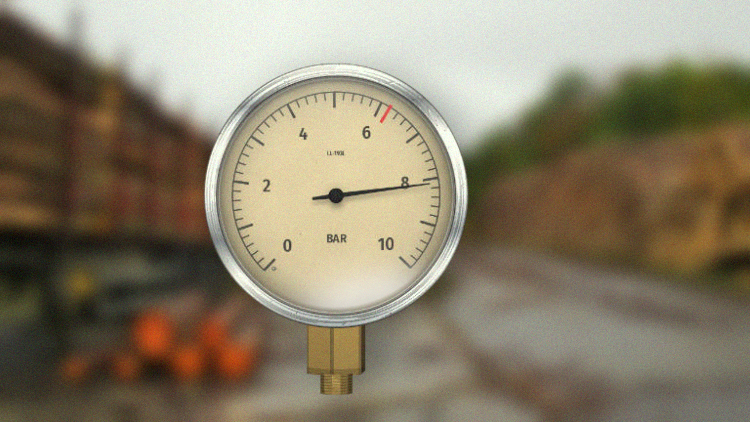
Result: 8.1 bar
